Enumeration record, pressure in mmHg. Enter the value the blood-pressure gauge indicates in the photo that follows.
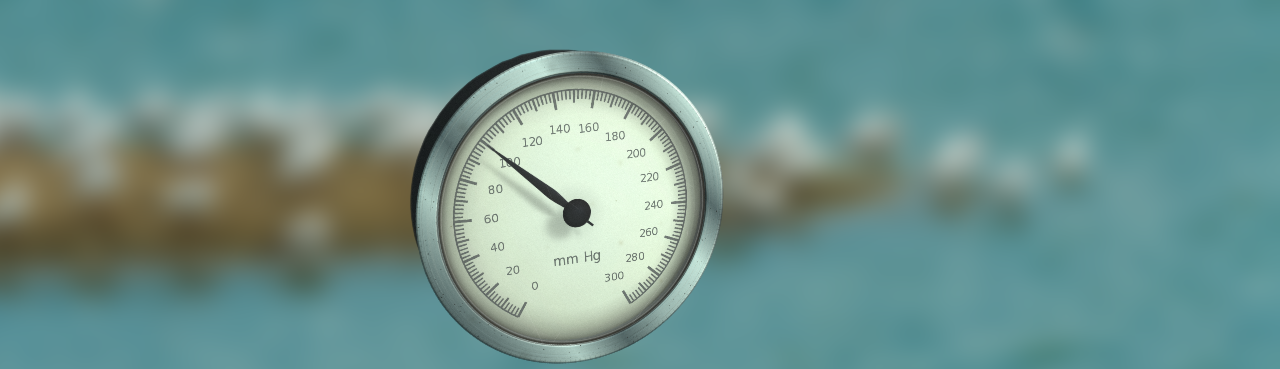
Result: 100 mmHg
